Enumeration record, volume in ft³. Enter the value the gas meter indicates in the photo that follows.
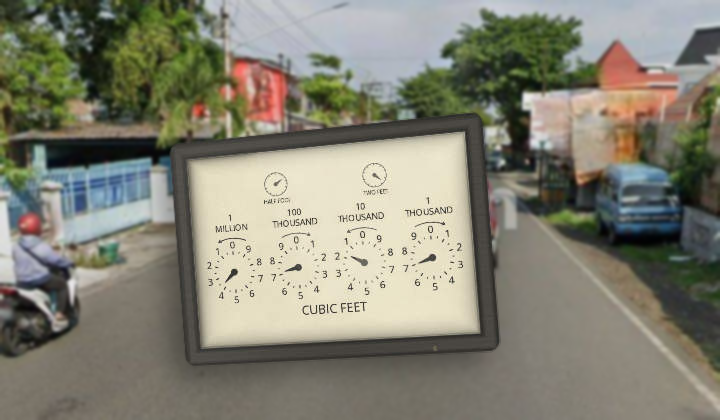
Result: 371700 ft³
